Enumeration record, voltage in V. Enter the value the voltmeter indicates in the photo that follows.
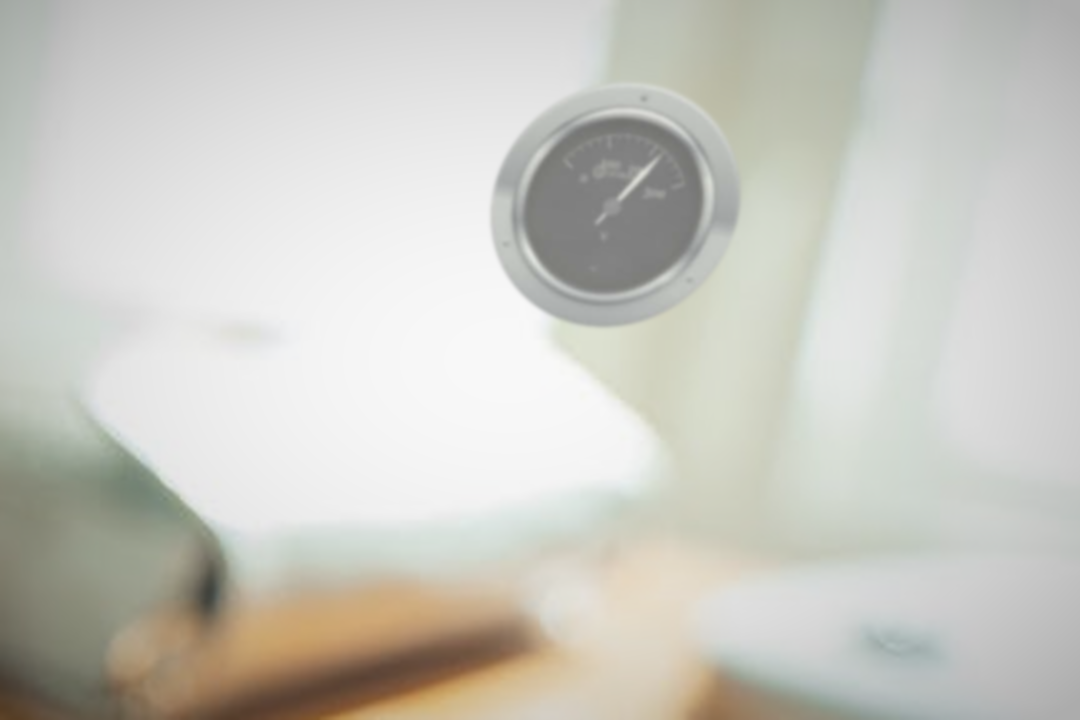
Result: 220 V
